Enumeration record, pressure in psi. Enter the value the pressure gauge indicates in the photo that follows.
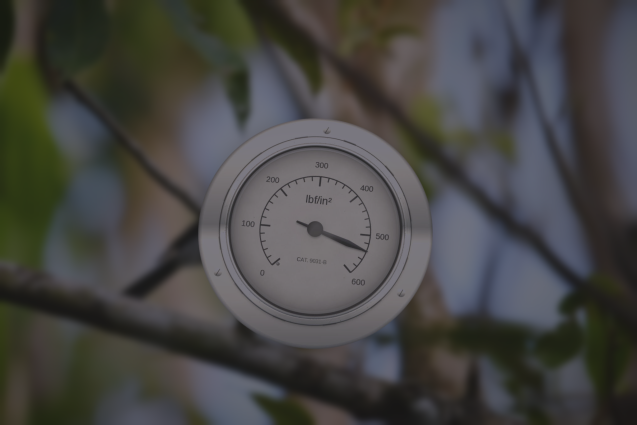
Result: 540 psi
